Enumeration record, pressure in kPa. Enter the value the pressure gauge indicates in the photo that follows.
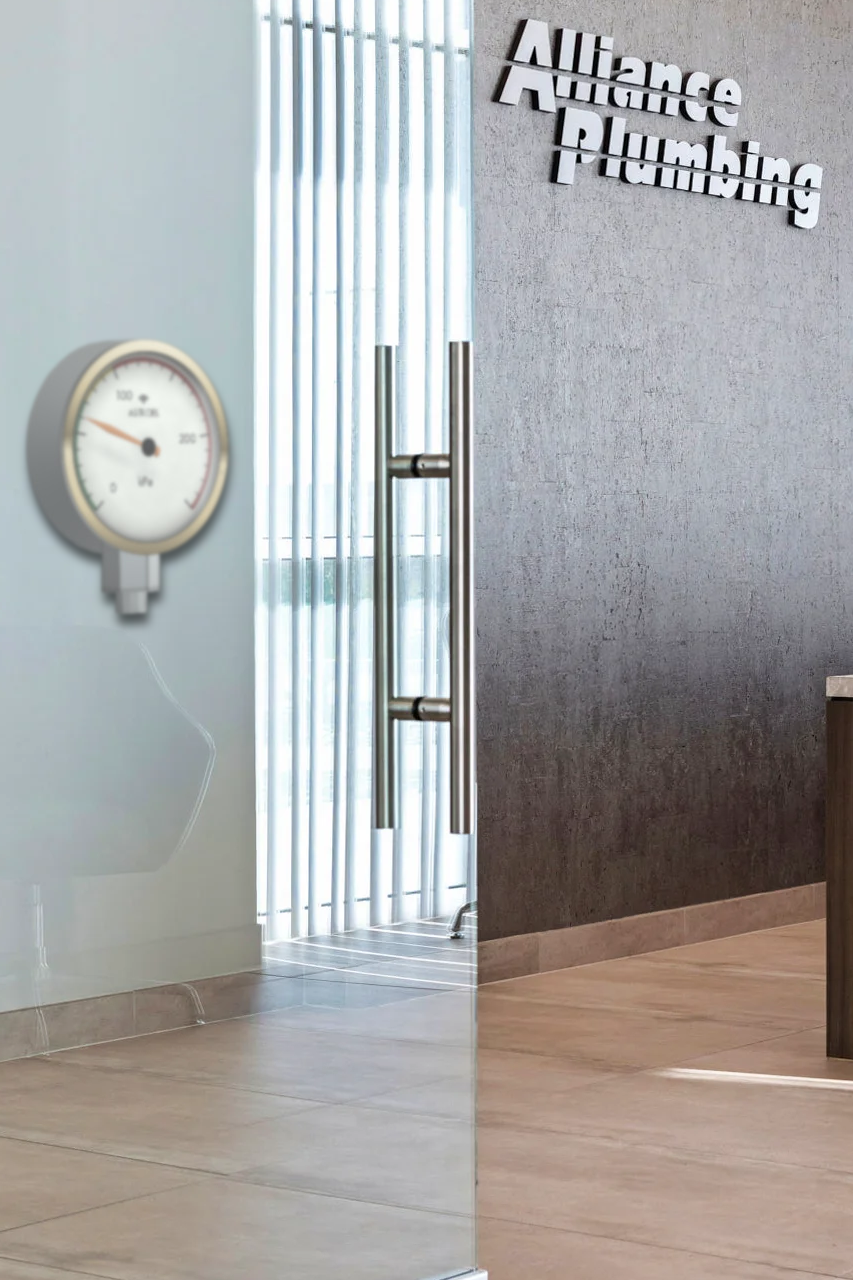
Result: 60 kPa
